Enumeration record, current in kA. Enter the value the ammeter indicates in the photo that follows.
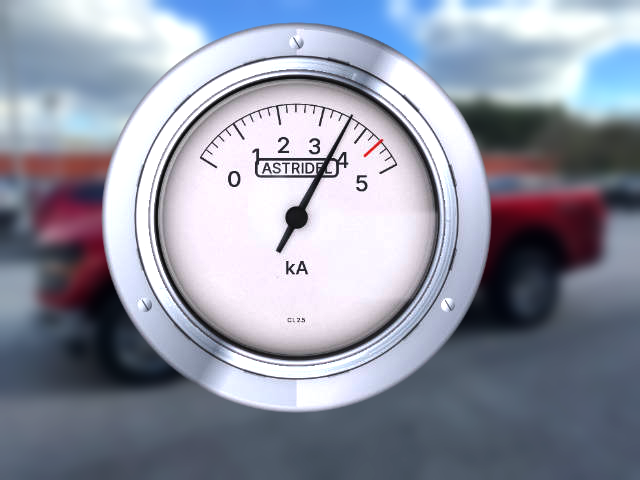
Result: 3.6 kA
